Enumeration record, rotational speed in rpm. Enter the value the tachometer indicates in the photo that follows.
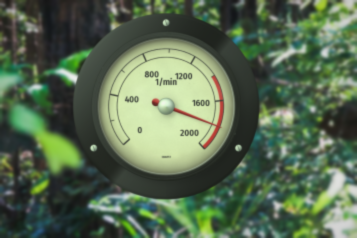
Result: 1800 rpm
